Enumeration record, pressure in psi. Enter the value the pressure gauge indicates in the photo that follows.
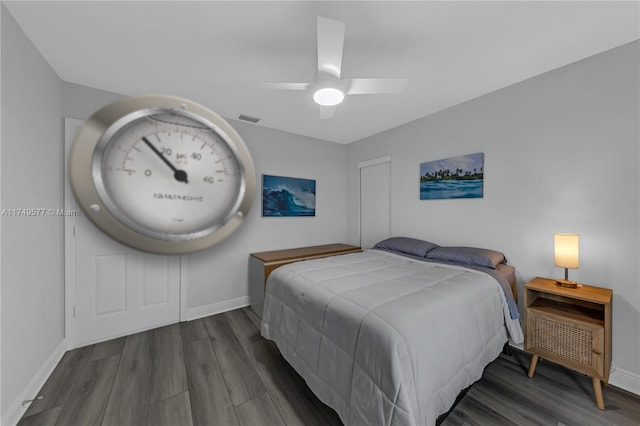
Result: 15 psi
